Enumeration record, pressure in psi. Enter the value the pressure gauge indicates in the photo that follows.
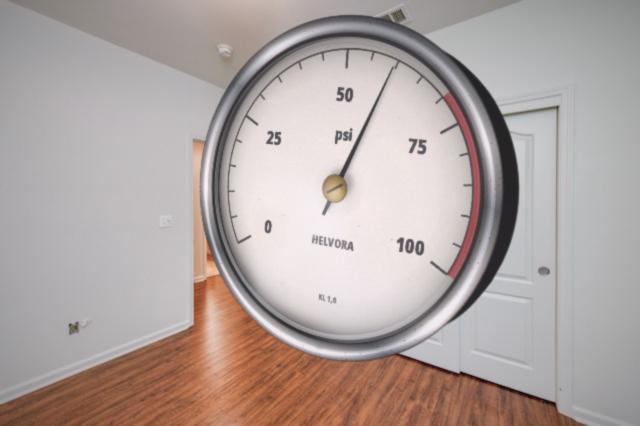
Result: 60 psi
